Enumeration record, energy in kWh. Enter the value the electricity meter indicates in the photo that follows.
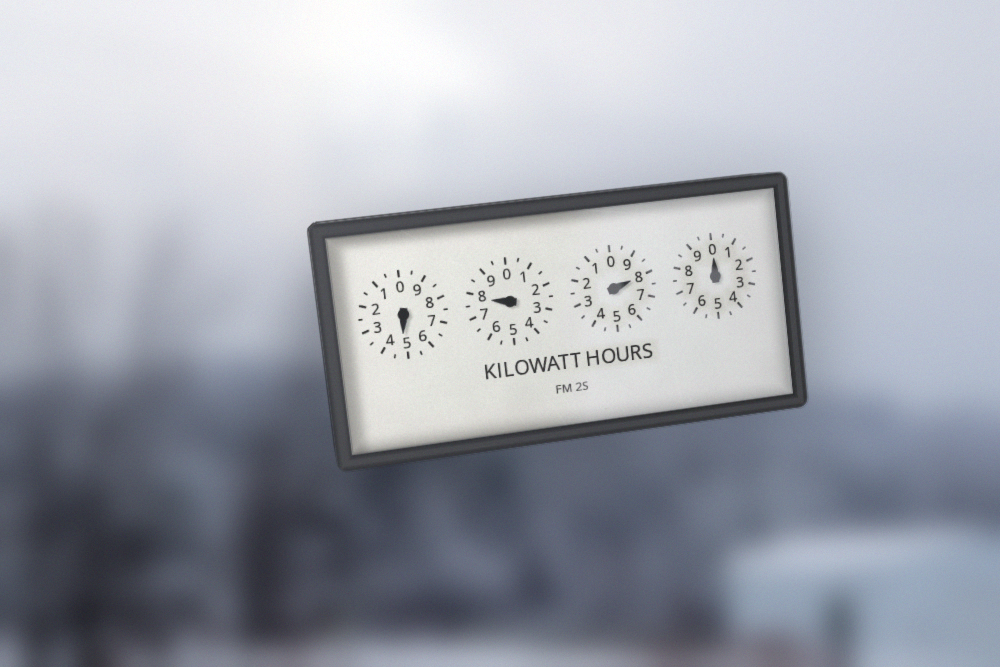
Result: 4780 kWh
